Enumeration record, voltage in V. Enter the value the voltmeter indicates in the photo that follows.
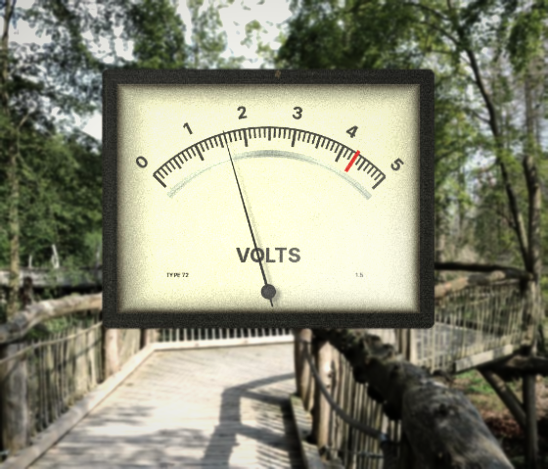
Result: 1.6 V
